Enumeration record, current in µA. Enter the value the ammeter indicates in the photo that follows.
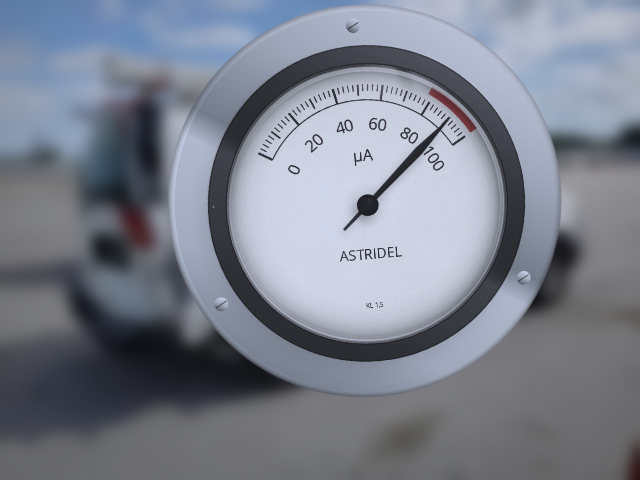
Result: 90 µA
